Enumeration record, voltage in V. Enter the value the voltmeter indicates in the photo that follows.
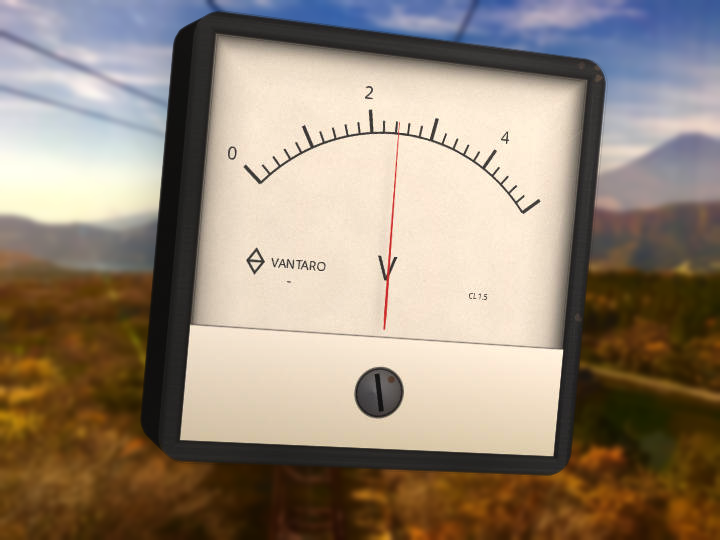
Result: 2.4 V
